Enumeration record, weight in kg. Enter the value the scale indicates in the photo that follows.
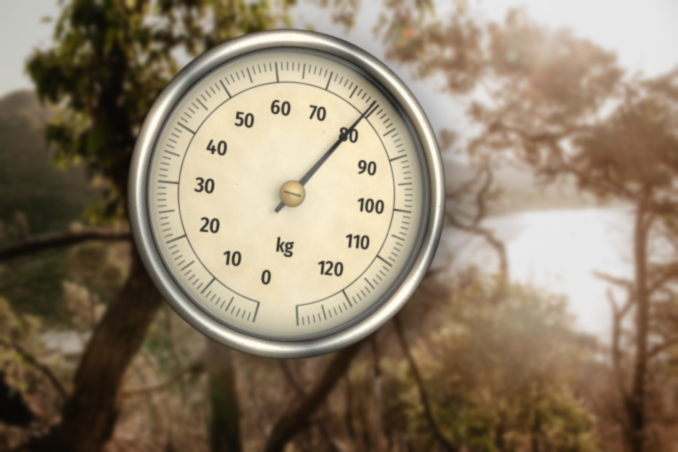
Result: 79 kg
